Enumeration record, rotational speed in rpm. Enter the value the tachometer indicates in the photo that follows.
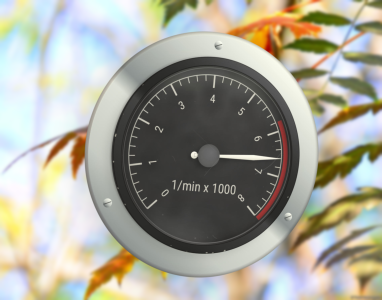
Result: 6600 rpm
